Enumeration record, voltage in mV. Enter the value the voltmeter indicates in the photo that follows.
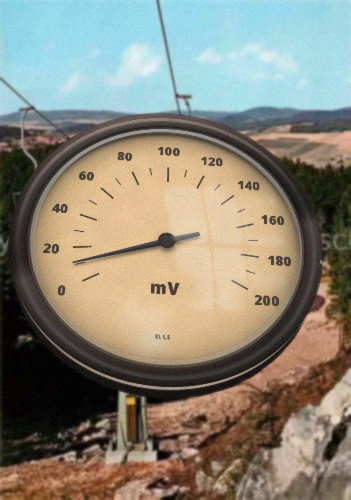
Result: 10 mV
